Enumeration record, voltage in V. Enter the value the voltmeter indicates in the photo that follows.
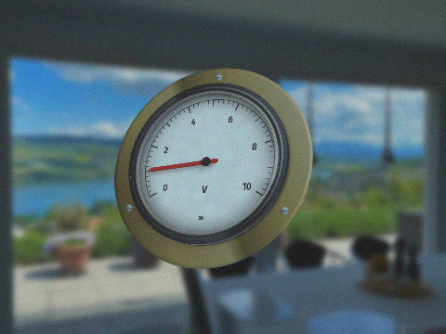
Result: 1 V
